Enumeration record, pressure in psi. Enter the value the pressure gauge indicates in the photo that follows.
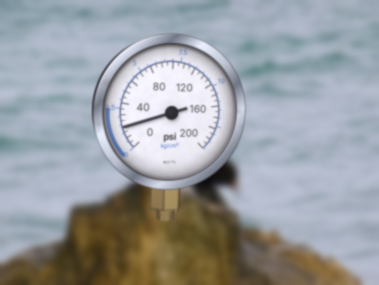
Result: 20 psi
